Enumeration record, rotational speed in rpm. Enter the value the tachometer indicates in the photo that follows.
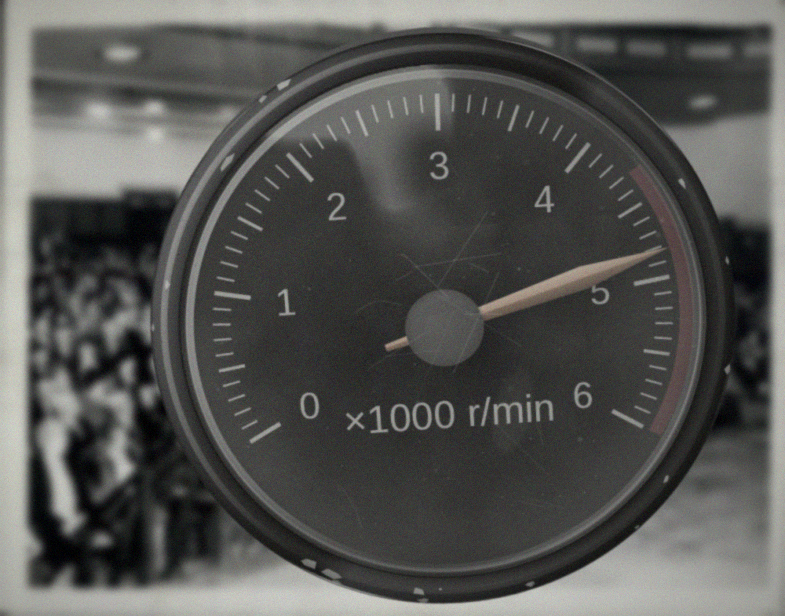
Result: 4800 rpm
